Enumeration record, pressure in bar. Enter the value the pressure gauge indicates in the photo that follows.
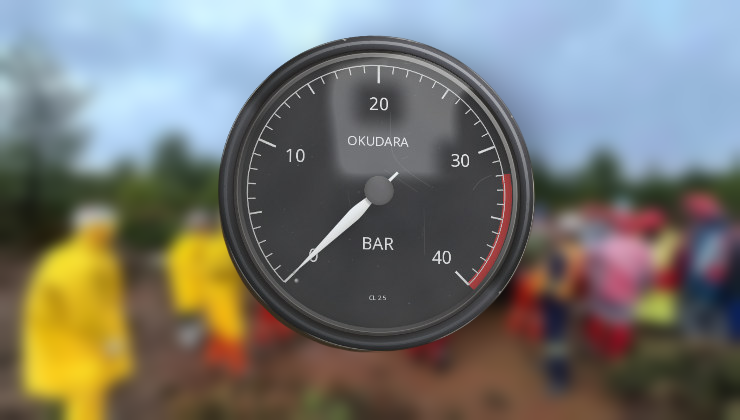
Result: 0 bar
